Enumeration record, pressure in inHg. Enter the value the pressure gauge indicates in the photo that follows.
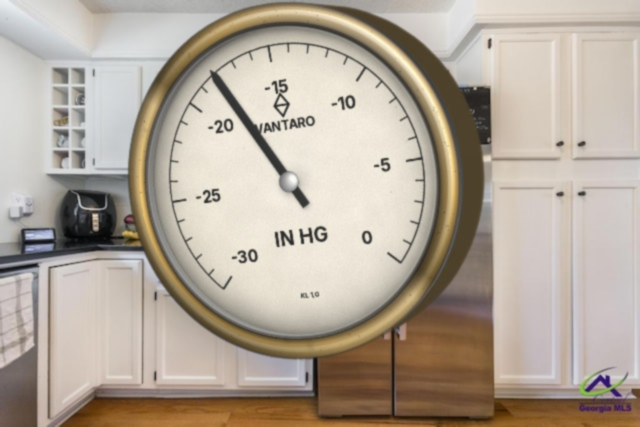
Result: -18 inHg
